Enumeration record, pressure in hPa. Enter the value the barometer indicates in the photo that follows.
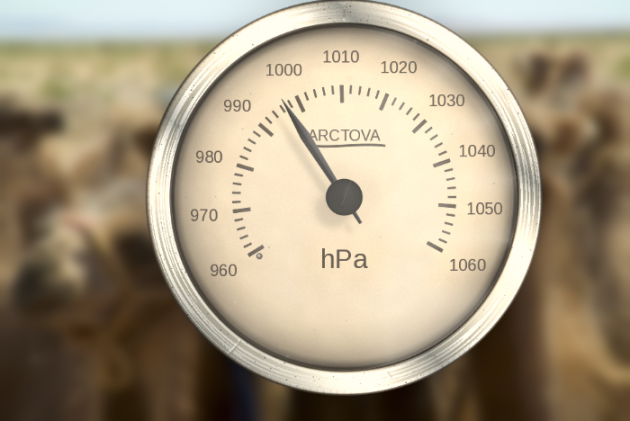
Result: 997 hPa
